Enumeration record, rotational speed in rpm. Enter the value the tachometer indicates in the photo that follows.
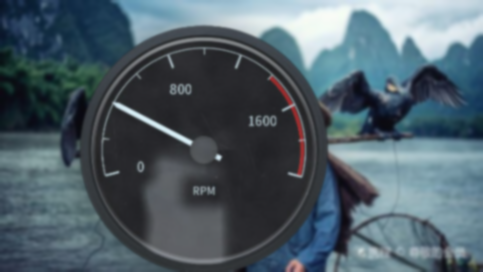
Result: 400 rpm
